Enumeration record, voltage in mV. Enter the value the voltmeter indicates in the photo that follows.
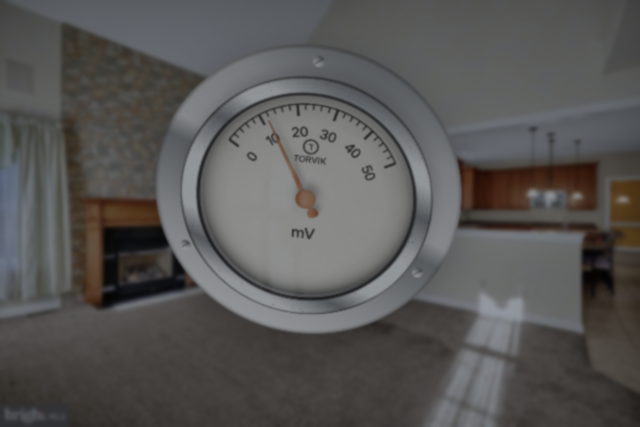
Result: 12 mV
